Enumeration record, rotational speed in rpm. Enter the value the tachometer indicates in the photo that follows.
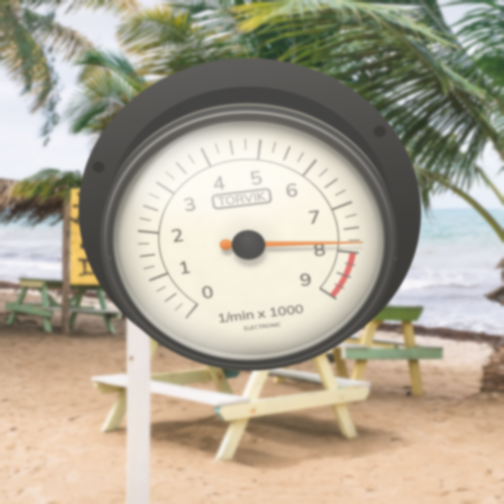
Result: 7750 rpm
